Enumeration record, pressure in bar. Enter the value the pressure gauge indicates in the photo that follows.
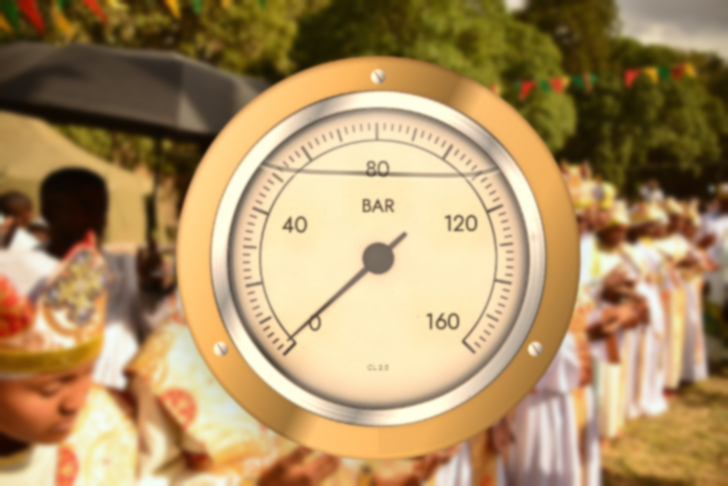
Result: 2 bar
